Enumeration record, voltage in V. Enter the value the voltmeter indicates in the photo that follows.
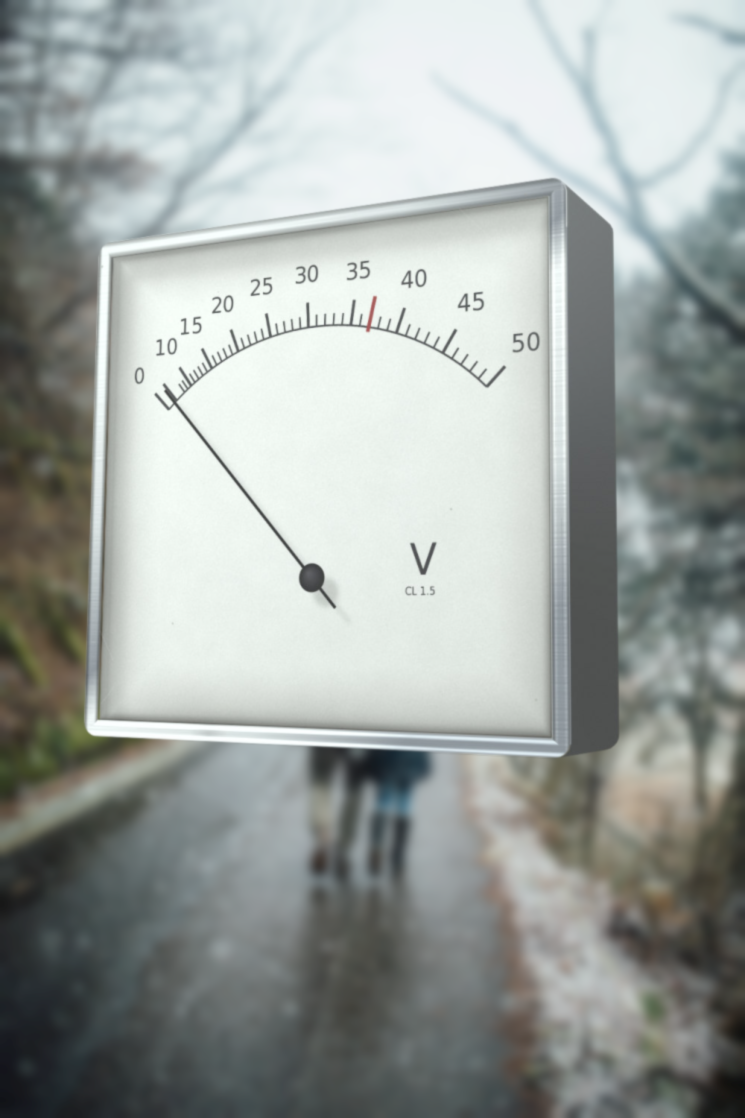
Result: 5 V
